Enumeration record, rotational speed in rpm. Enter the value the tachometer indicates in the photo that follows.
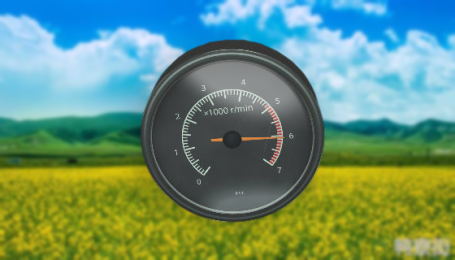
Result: 6000 rpm
